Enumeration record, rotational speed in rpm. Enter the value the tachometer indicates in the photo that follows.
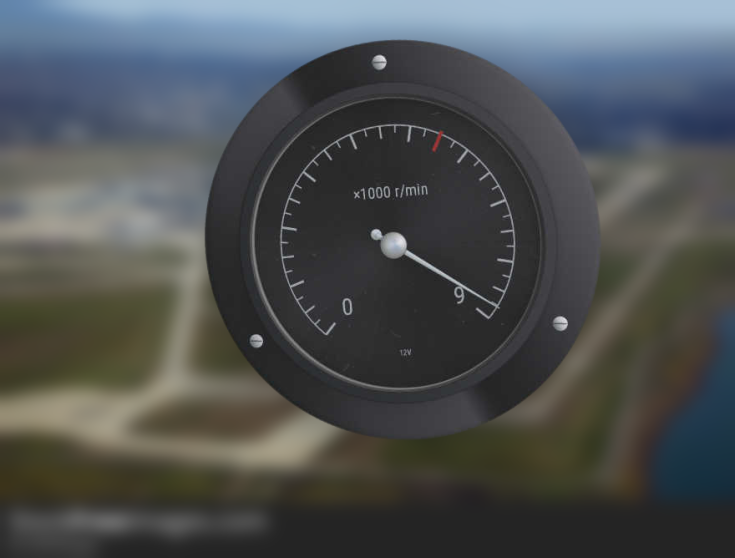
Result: 8750 rpm
